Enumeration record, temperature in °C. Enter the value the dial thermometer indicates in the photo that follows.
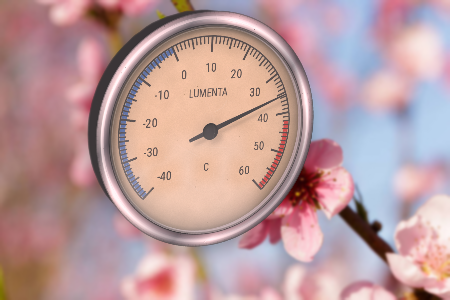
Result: 35 °C
